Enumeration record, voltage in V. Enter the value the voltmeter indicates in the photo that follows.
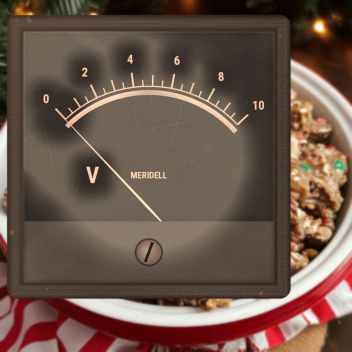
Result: 0 V
